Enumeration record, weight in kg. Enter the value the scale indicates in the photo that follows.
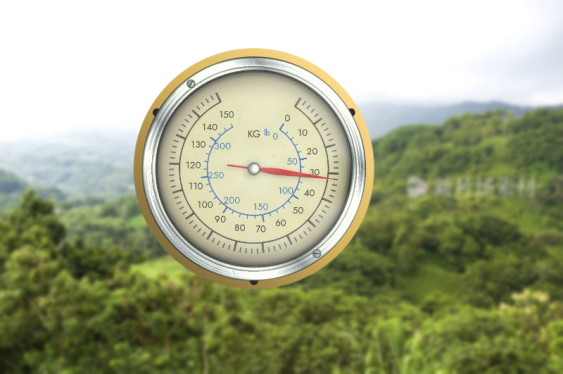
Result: 32 kg
